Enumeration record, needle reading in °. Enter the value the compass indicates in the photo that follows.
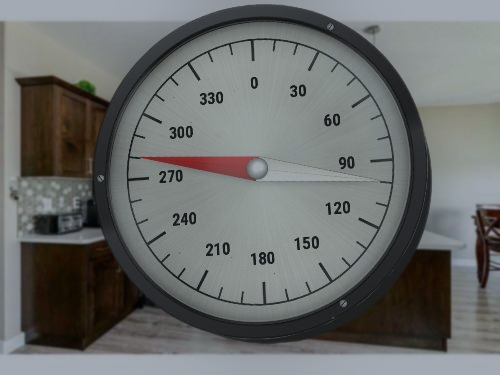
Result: 280 °
